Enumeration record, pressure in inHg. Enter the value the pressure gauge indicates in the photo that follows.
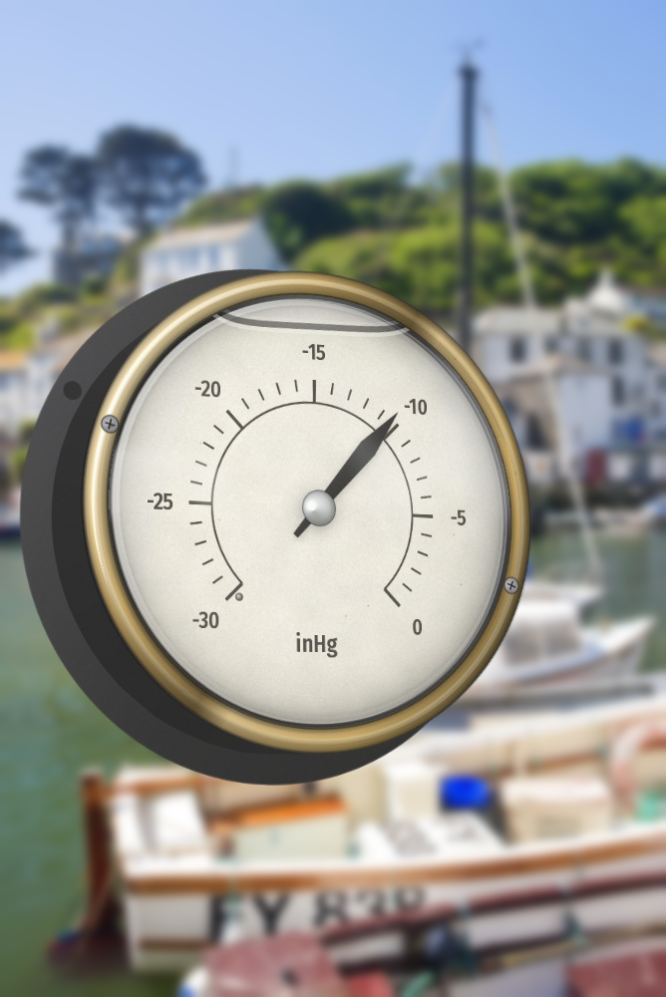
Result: -10.5 inHg
